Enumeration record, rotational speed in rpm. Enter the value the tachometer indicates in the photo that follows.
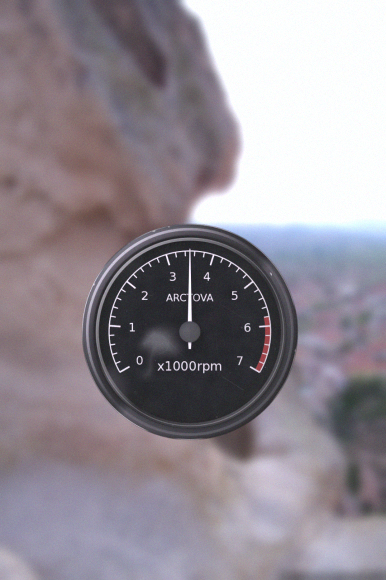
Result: 3500 rpm
